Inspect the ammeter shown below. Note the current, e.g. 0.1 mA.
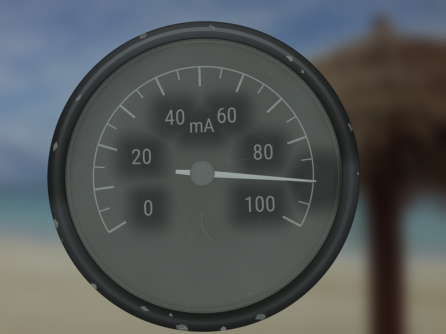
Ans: 90 mA
